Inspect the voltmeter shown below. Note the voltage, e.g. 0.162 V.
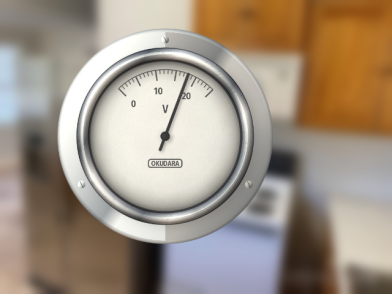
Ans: 18 V
